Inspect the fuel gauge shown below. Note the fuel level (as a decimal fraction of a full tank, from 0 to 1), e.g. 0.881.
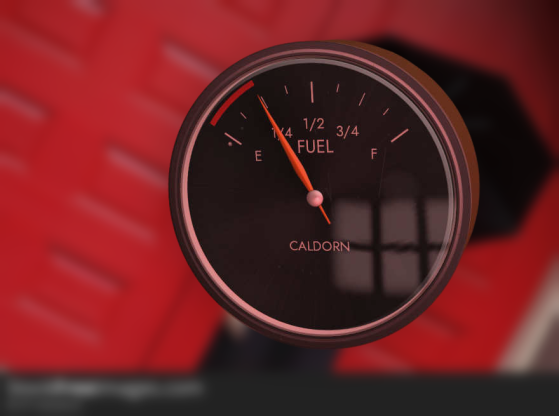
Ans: 0.25
